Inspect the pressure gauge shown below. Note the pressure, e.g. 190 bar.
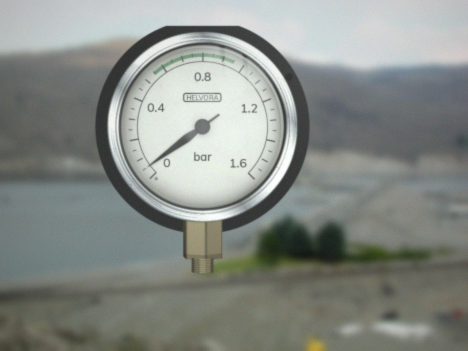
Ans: 0.05 bar
